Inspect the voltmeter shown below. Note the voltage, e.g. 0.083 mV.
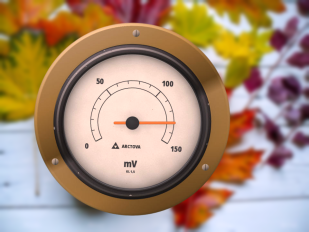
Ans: 130 mV
